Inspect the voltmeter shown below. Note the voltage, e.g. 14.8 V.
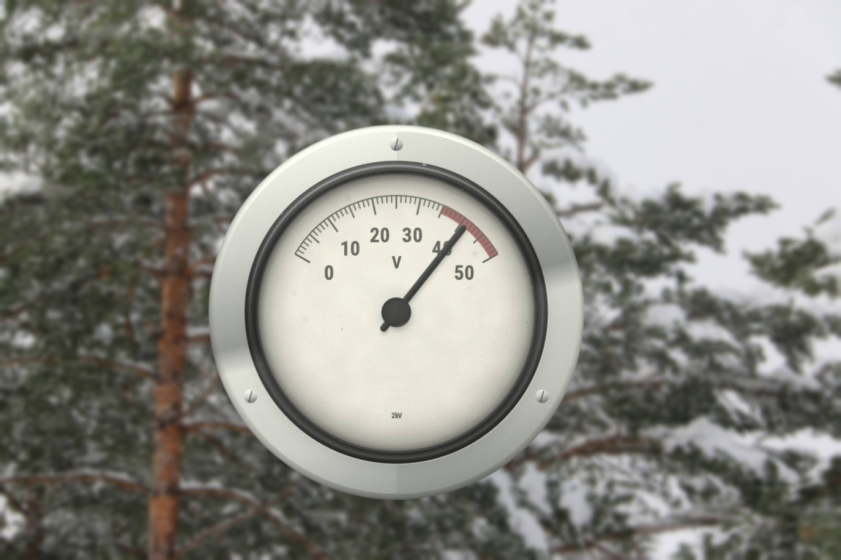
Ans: 41 V
